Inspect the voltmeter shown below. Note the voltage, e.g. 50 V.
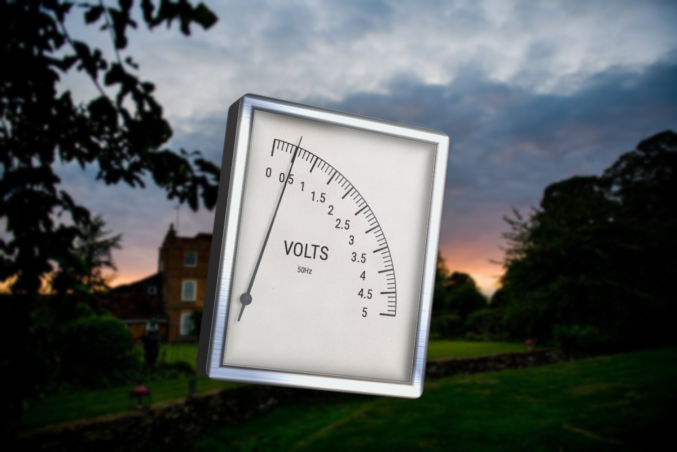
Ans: 0.5 V
